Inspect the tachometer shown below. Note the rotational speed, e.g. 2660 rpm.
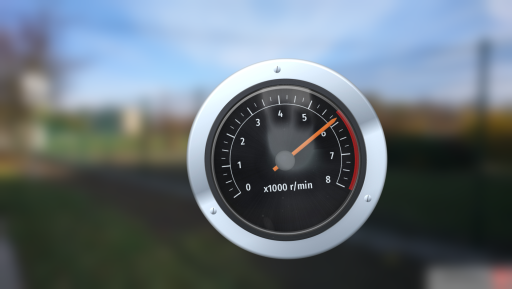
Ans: 5875 rpm
